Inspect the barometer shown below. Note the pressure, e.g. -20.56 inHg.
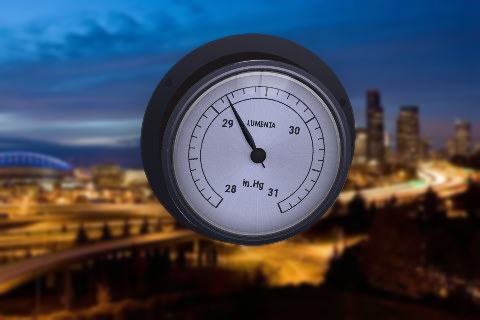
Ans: 29.15 inHg
